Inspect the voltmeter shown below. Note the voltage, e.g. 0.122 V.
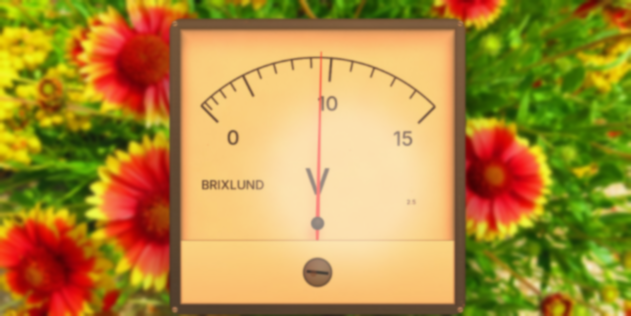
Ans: 9.5 V
